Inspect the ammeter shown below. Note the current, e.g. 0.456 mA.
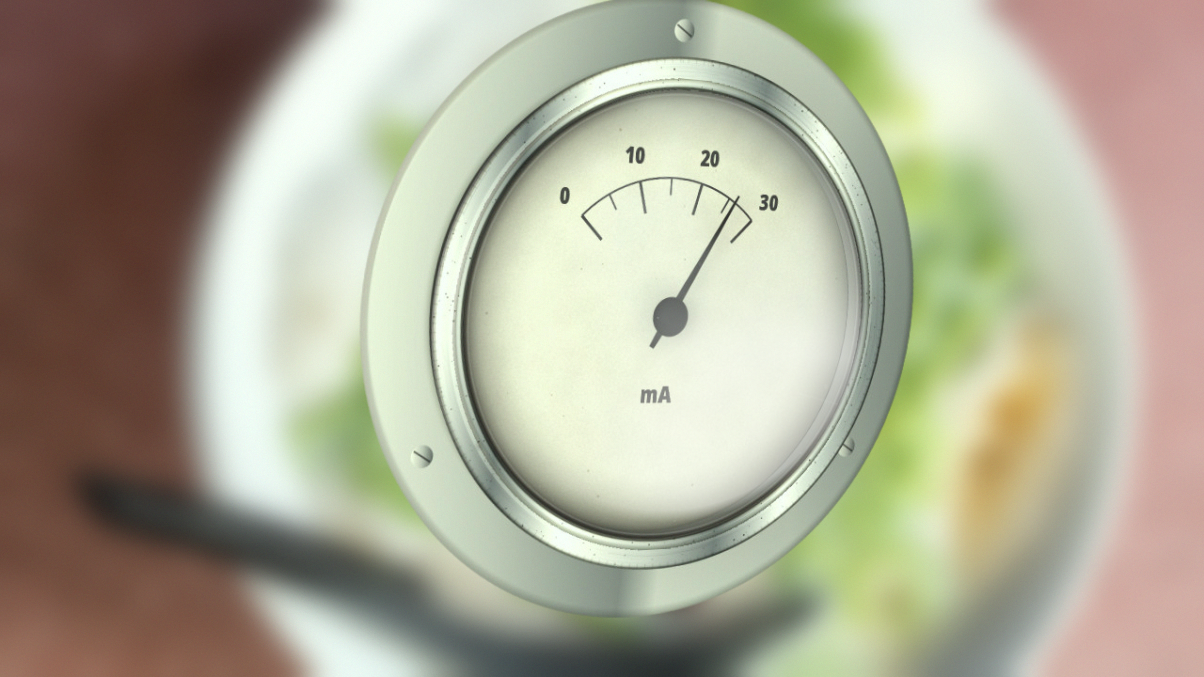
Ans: 25 mA
